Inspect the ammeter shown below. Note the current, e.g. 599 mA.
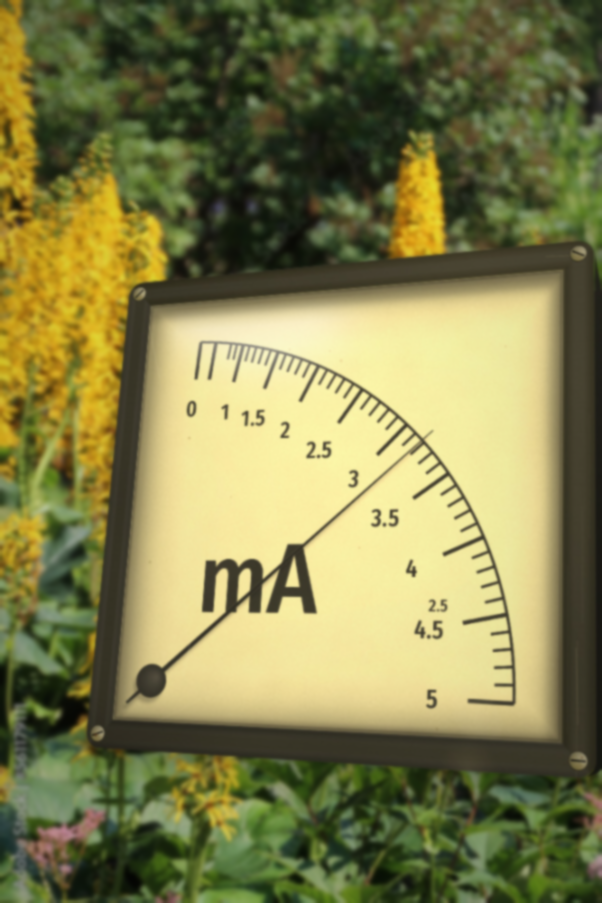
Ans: 3.2 mA
